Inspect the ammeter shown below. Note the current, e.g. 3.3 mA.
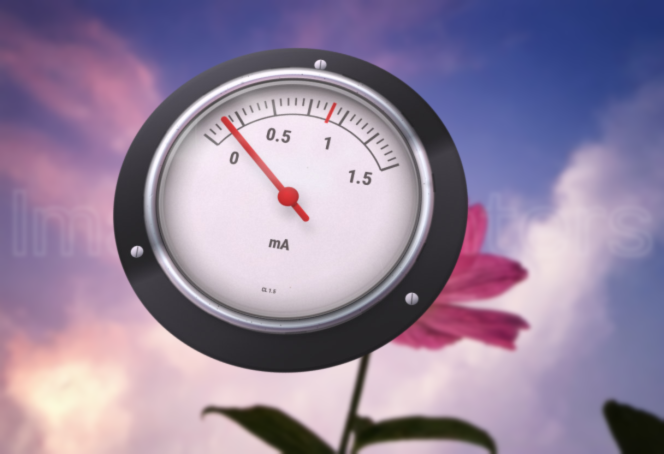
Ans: 0.15 mA
